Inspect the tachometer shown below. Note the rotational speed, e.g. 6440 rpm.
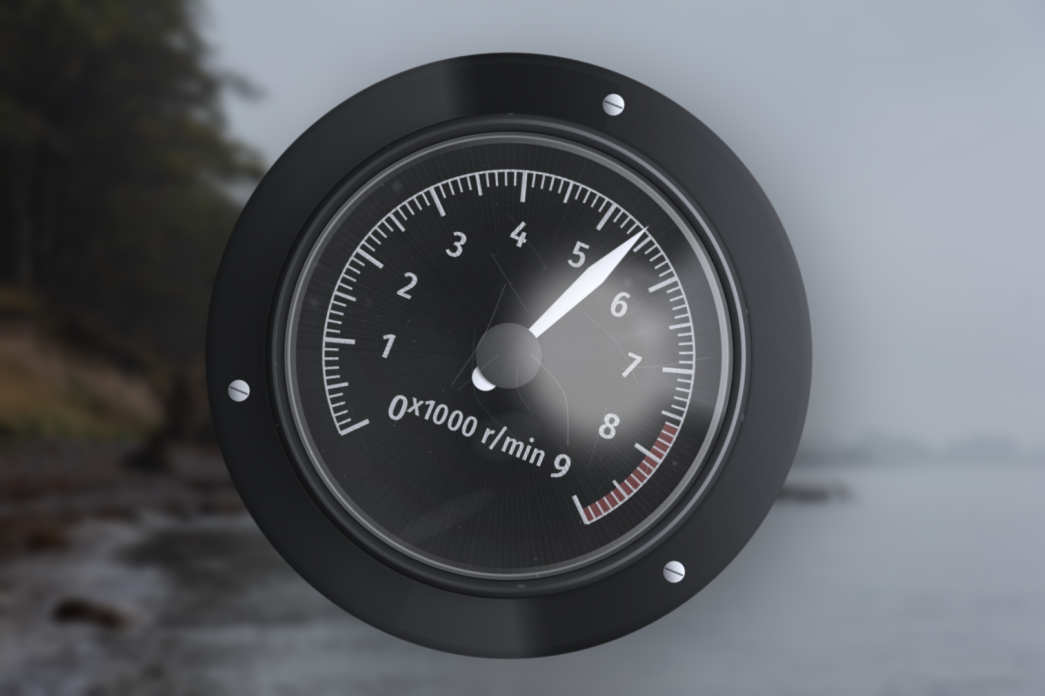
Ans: 5400 rpm
